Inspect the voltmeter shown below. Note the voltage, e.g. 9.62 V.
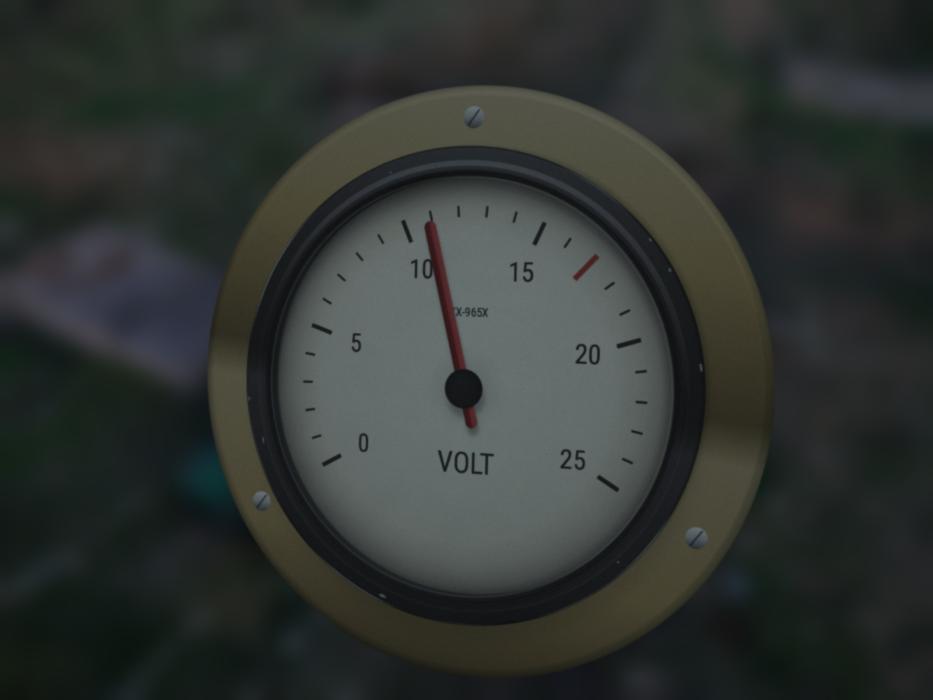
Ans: 11 V
